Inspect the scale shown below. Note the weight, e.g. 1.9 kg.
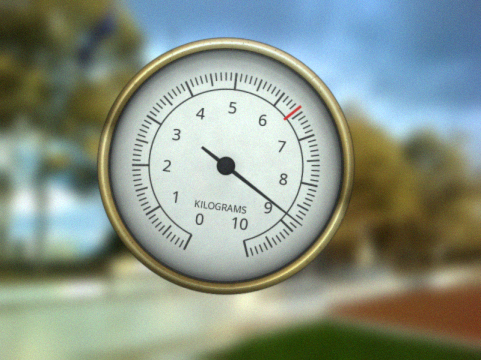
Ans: 8.8 kg
